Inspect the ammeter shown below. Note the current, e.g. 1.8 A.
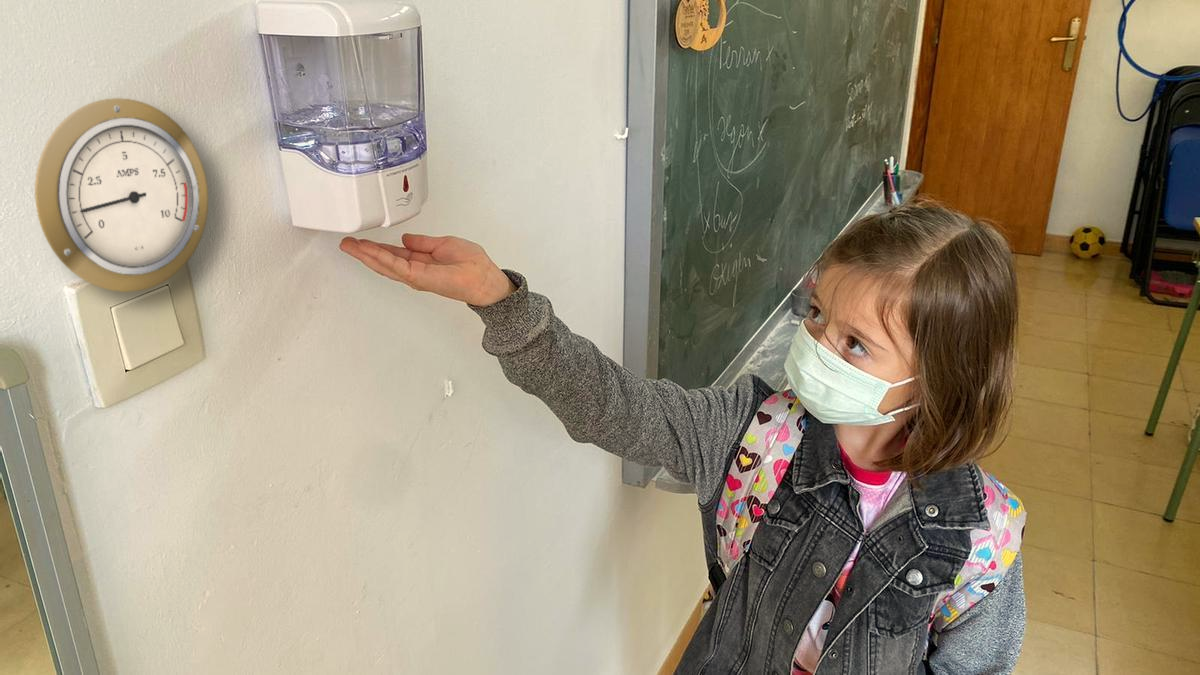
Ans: 1 A
